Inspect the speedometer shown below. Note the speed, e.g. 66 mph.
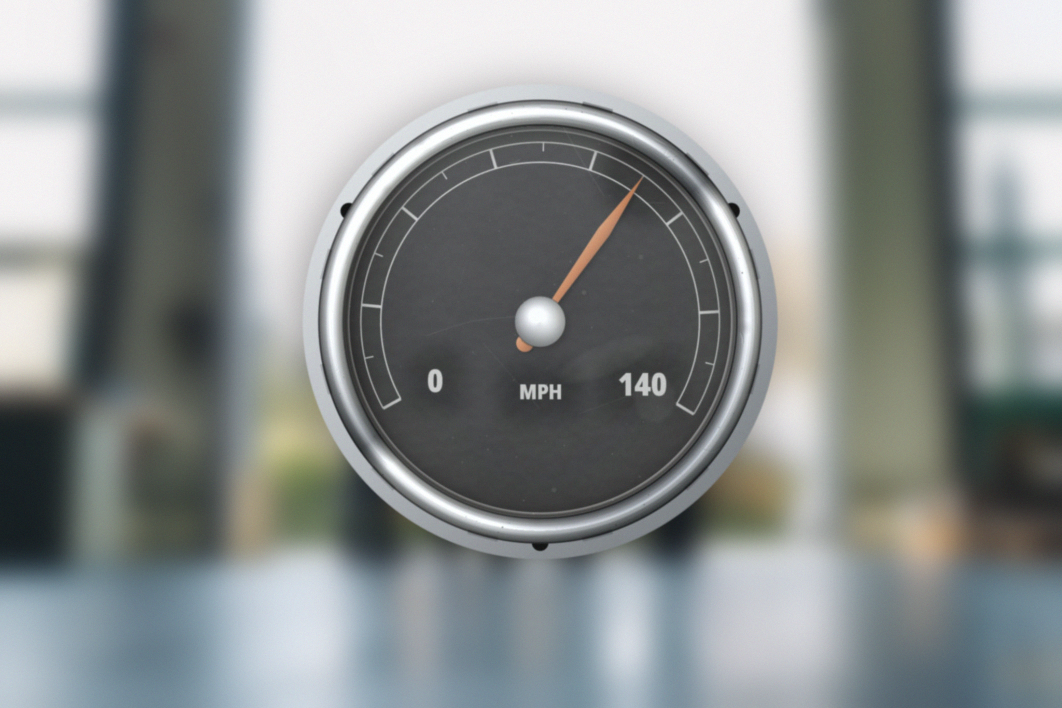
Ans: 90 mph
